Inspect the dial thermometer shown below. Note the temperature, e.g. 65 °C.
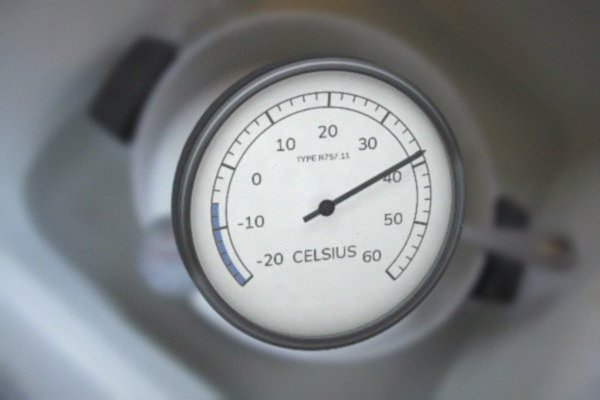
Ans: 38 °C
